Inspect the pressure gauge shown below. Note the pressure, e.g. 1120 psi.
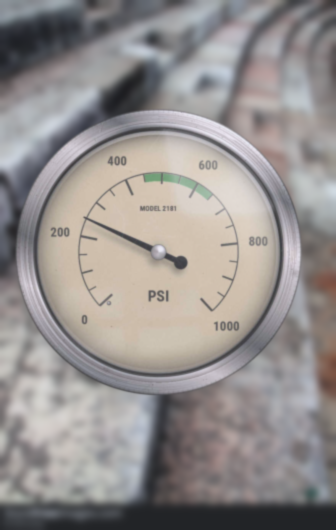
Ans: 250 psi
